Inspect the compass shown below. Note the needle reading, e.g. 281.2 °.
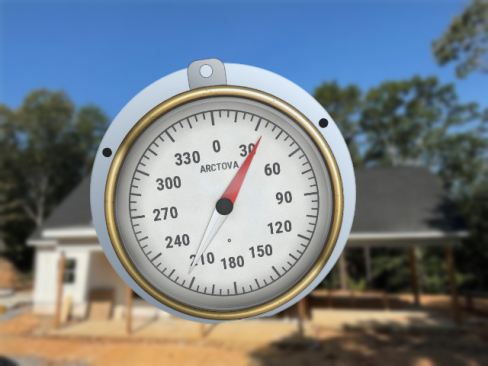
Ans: 35 °
